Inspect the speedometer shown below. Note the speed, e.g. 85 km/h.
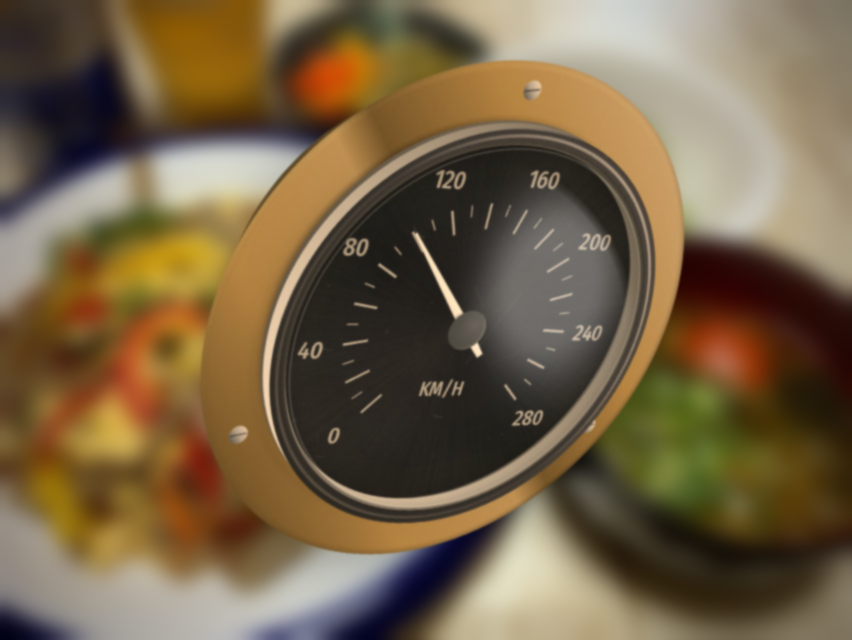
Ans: 100 km/h
